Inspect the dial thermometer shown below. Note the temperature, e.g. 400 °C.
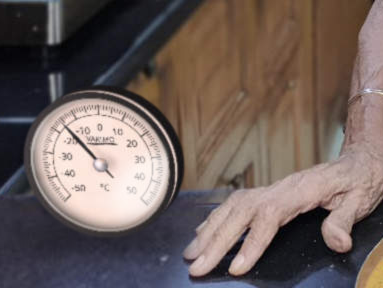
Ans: -15 °C
